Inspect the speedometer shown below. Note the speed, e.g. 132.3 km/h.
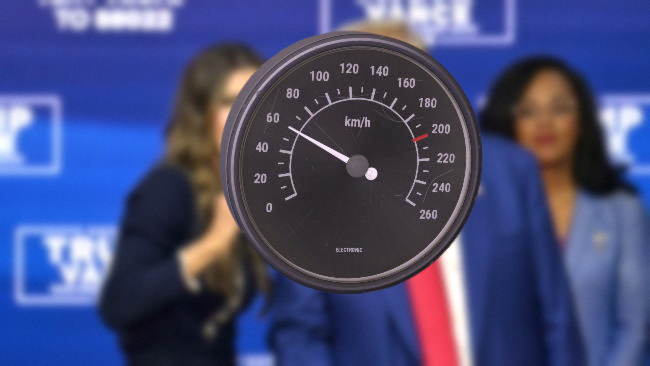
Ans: 60 km/h
